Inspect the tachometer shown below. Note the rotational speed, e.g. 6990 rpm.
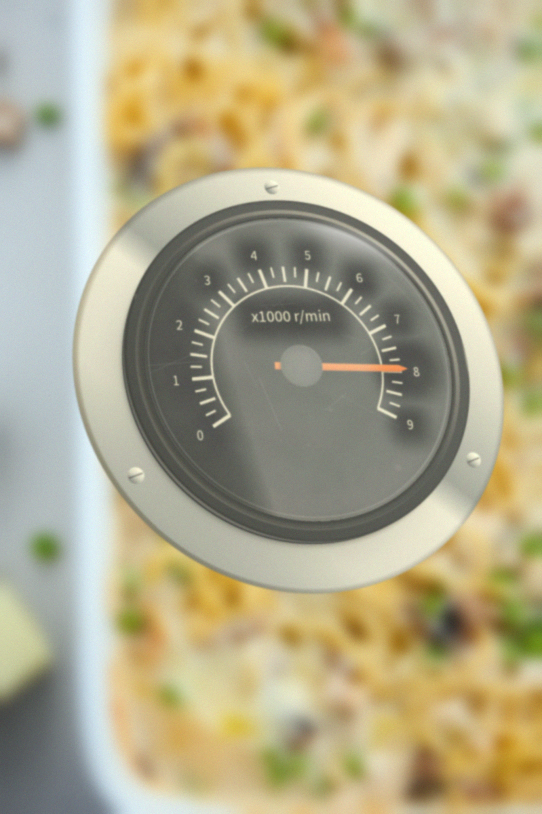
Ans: 8000 rpm
